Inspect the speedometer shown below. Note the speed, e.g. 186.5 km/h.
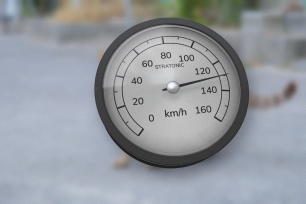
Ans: 130 km/h
